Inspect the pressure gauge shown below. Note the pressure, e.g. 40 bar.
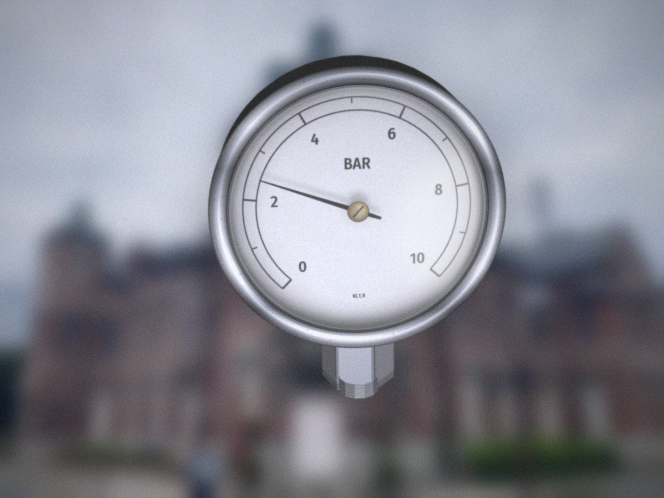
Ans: 2.5 bar
